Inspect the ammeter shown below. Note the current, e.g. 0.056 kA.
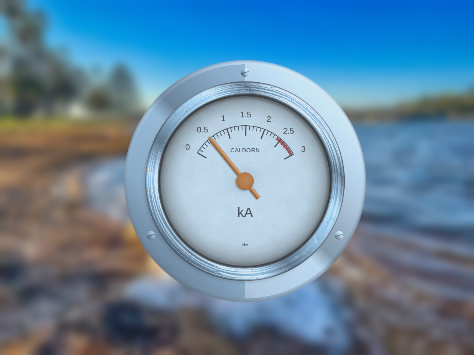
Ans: 0.5 kA
